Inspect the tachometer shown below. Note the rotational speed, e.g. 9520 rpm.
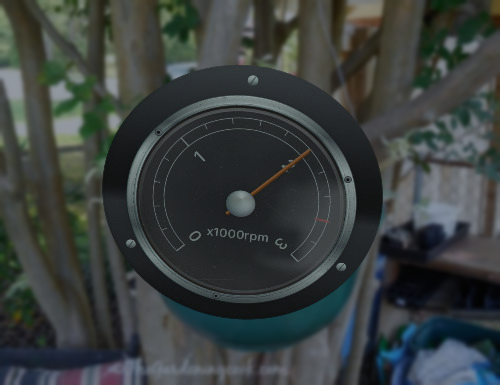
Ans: 2000 rpm
